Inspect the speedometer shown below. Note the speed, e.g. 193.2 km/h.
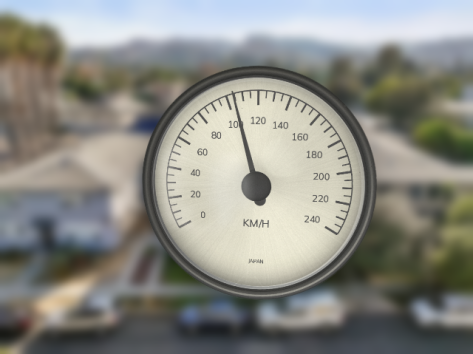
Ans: 105 km/h
